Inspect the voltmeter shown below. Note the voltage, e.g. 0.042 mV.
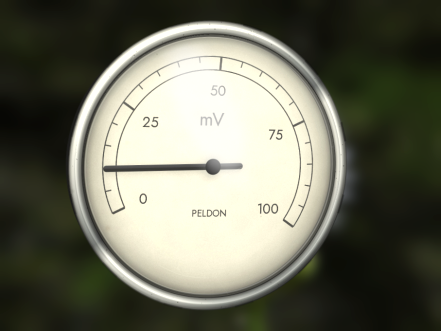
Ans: 10 mV
